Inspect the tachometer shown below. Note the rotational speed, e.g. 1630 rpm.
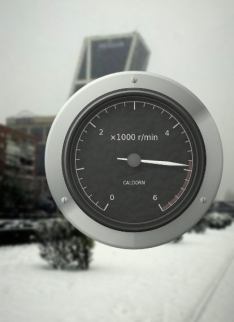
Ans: 4900 rpm
